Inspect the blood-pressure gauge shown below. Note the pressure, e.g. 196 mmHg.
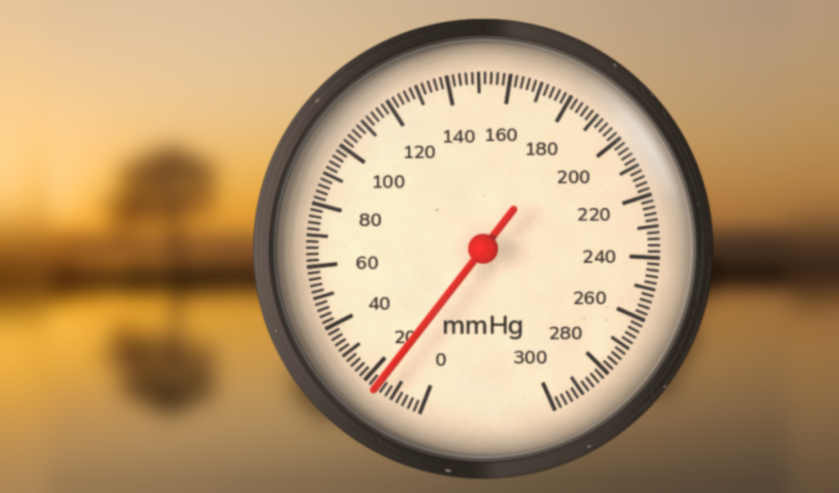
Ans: 16 mmHg
